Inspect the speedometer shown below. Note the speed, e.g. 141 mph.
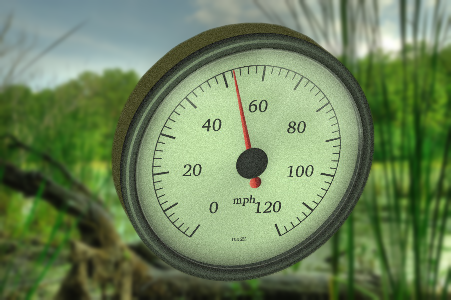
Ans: 52 mph
